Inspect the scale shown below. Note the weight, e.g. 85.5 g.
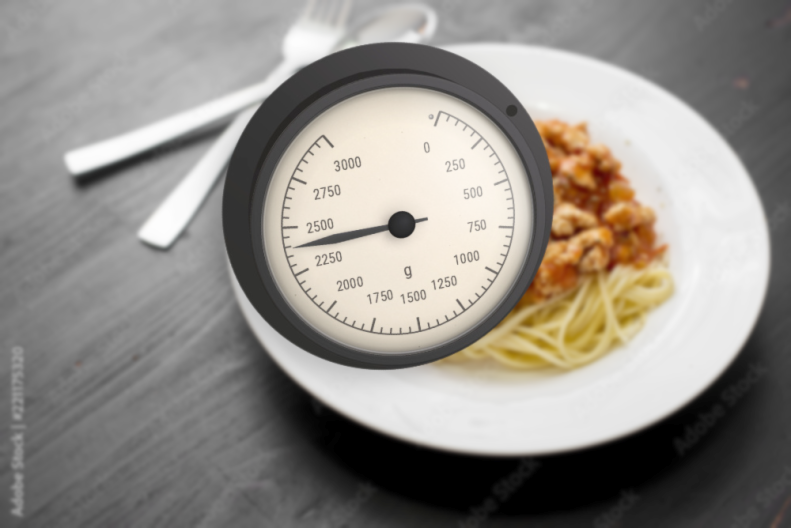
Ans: 2400 g
